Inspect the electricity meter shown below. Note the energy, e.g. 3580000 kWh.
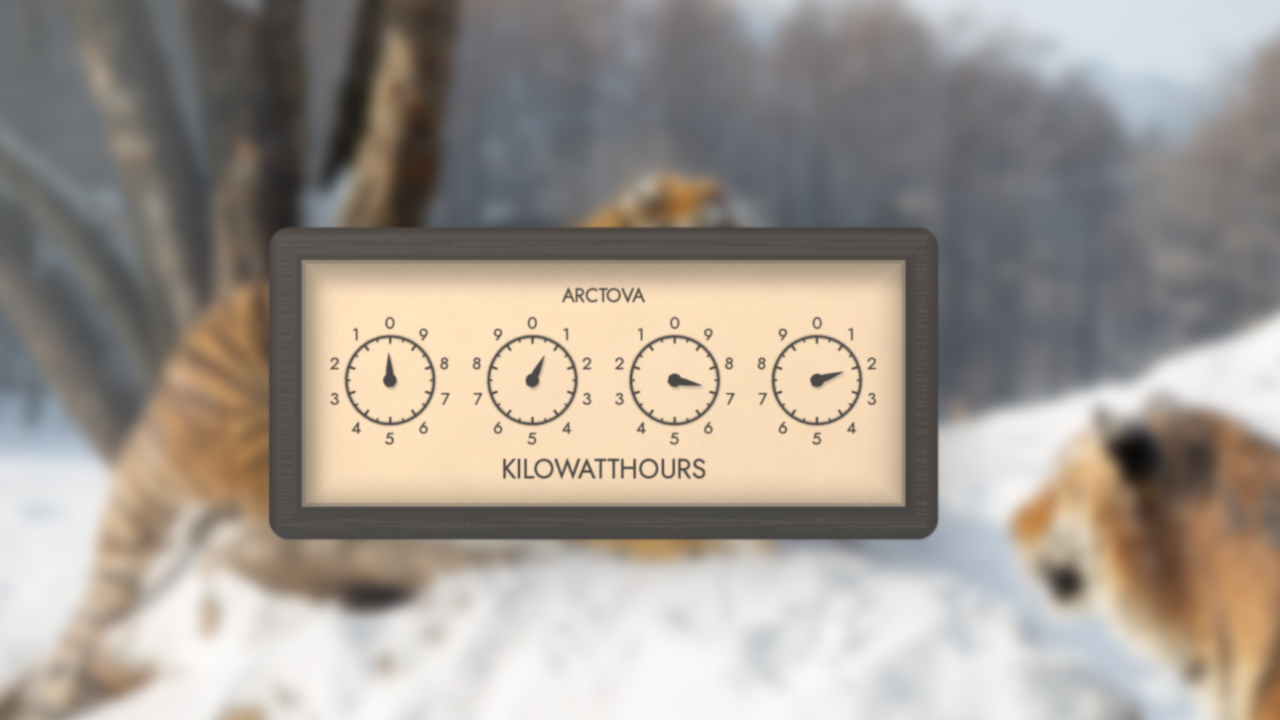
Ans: 72 kWh
